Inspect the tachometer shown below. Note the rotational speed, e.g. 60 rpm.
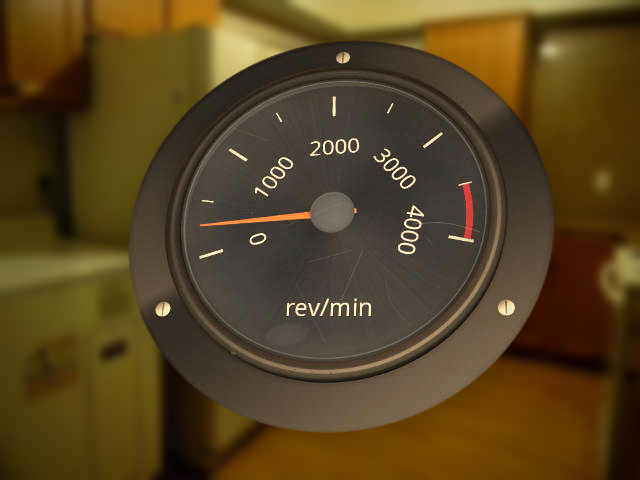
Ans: 250 rpm
